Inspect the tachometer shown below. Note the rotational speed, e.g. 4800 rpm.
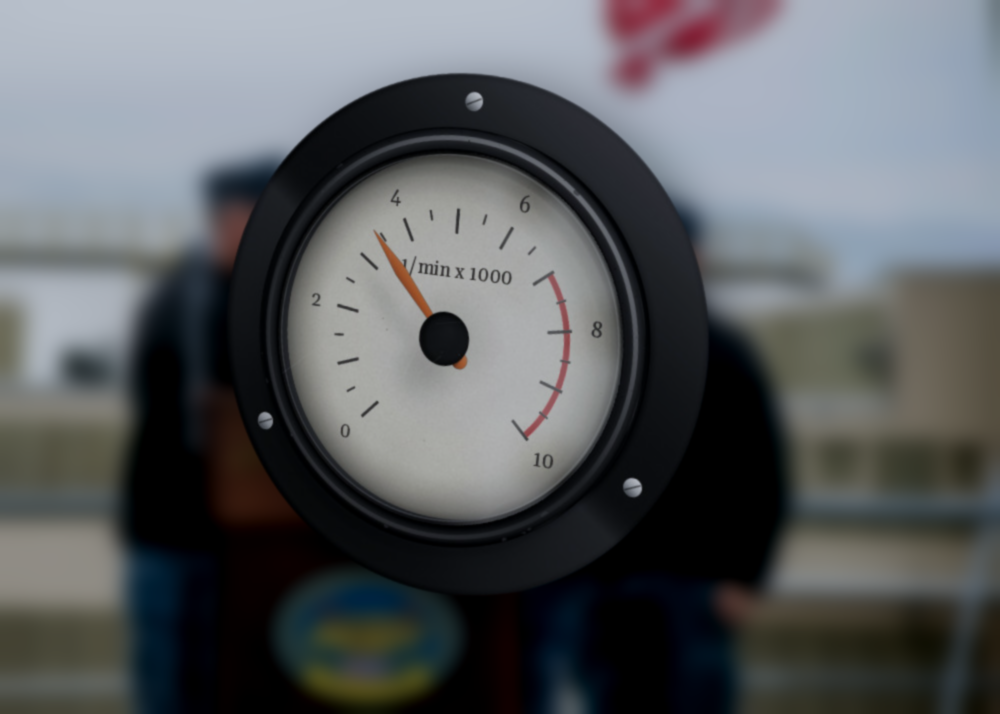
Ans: 3500 rpm
